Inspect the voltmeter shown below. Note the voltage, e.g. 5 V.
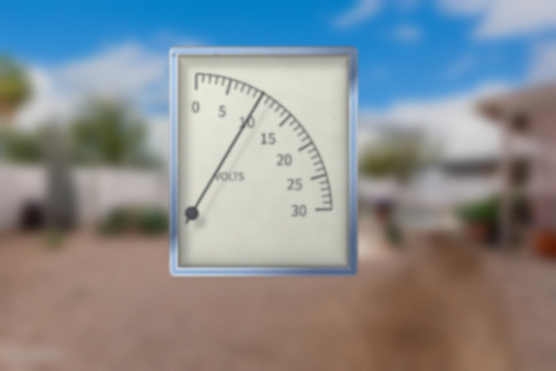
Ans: 10 V
